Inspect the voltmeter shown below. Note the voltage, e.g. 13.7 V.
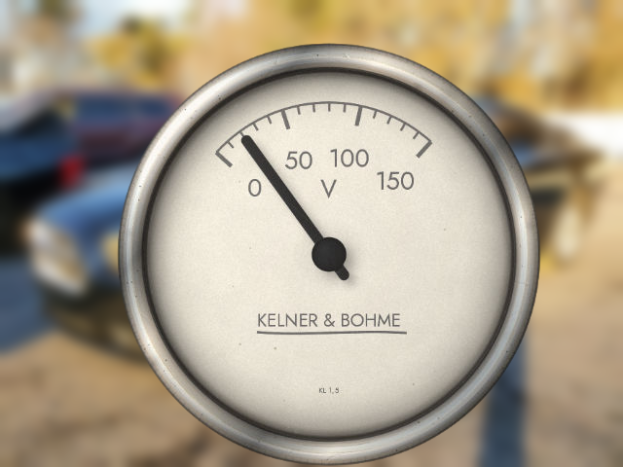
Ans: 20 V
